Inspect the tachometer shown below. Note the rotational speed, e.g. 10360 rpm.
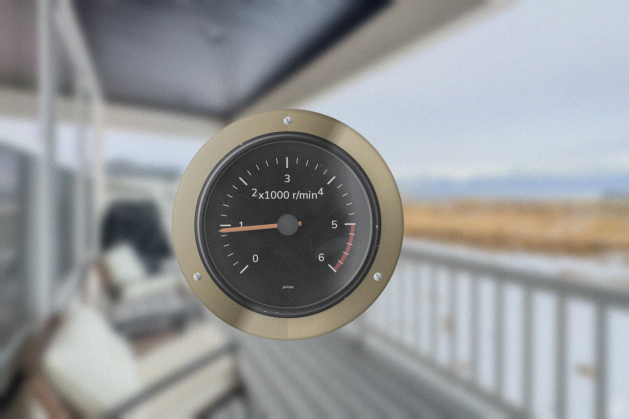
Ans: 900 rpm
